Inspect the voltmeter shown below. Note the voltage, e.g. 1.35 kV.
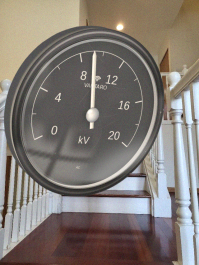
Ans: 9 kV
